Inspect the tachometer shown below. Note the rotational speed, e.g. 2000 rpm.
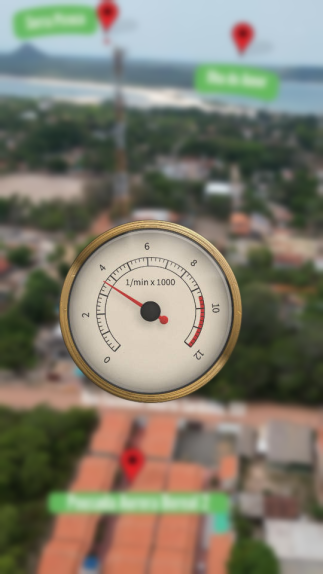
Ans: 3600 rpm
